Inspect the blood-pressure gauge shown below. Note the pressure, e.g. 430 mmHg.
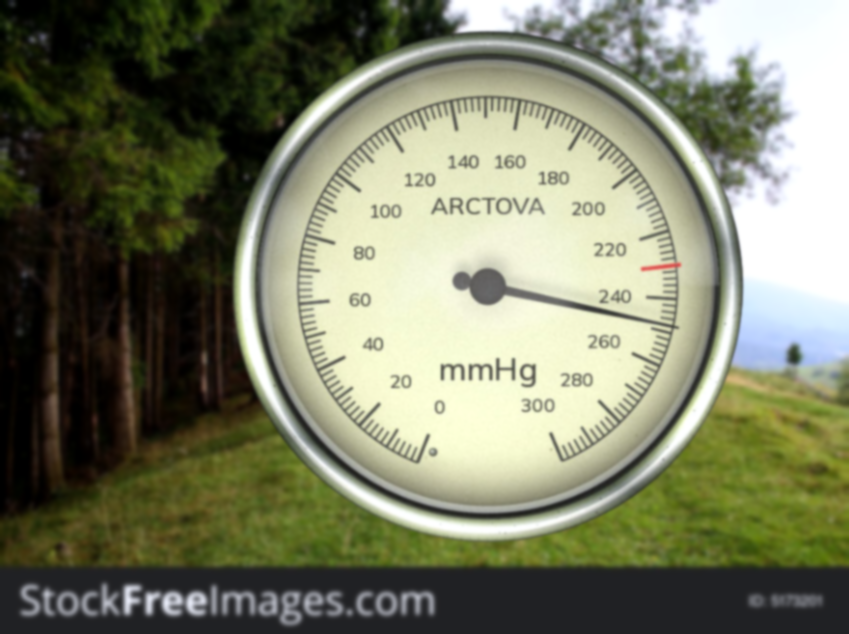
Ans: 248 mmHg
